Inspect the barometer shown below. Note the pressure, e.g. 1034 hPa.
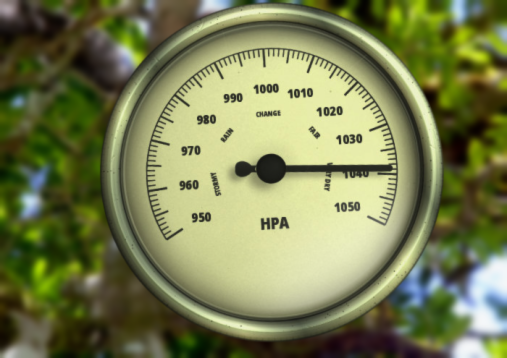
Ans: 1039 hPa
